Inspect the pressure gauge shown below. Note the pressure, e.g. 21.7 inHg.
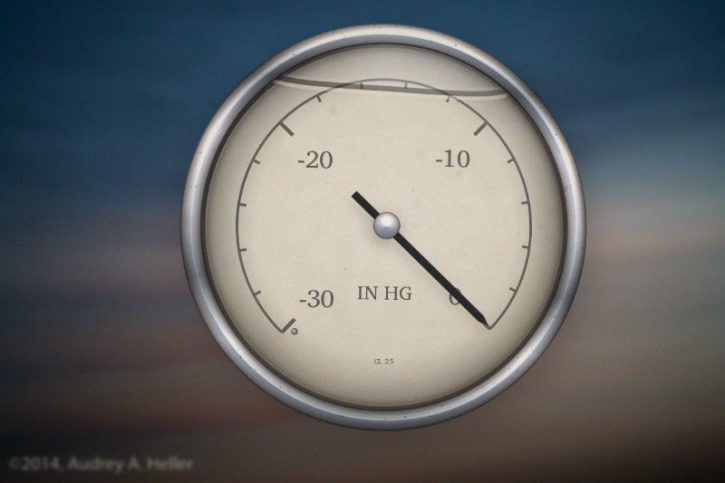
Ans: 0 inHg
